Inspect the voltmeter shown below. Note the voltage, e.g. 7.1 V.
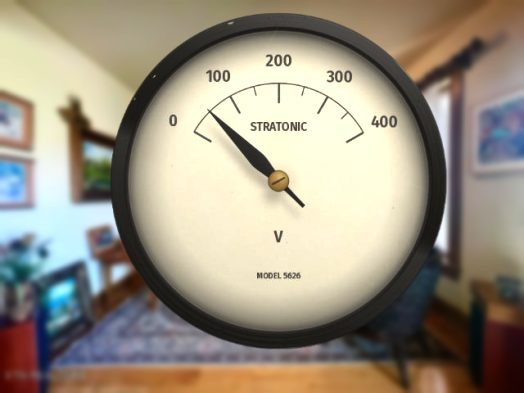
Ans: 50 V
